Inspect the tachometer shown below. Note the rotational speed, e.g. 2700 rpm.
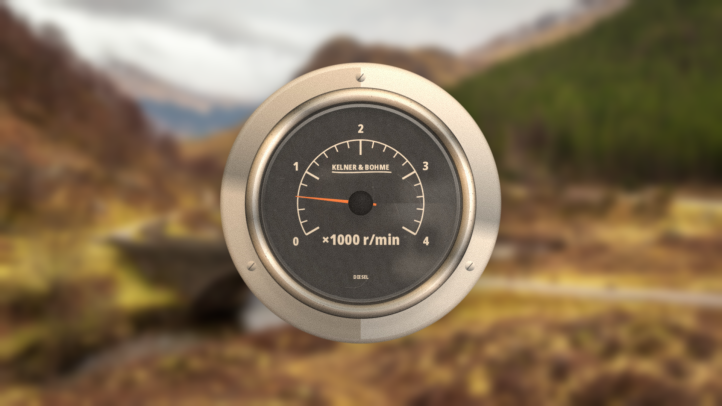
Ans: 600 rpm
